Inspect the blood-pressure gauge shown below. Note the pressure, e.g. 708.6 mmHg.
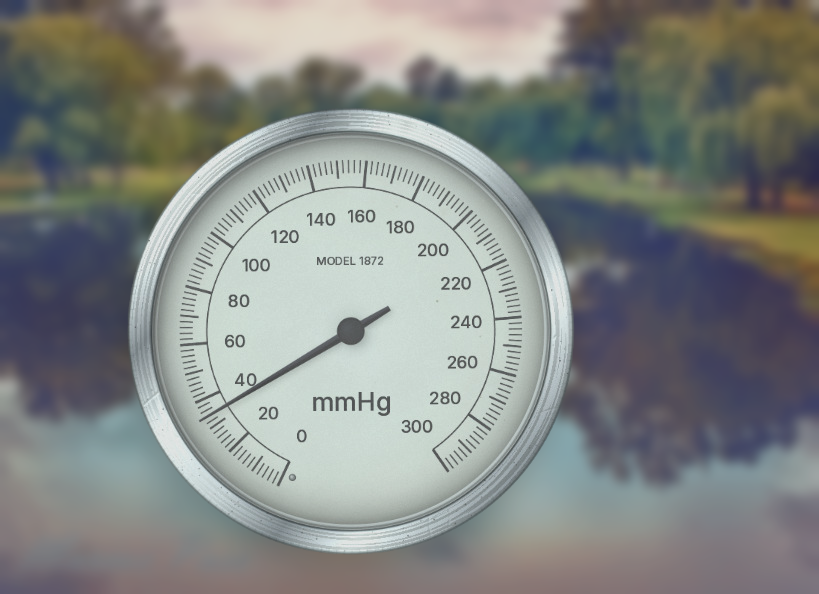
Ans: 34 mmHg
